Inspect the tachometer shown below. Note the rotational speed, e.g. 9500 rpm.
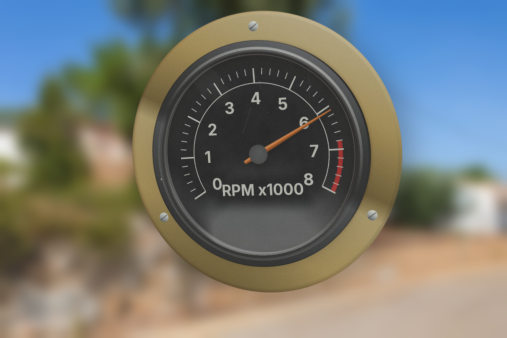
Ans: 6100 rpm
